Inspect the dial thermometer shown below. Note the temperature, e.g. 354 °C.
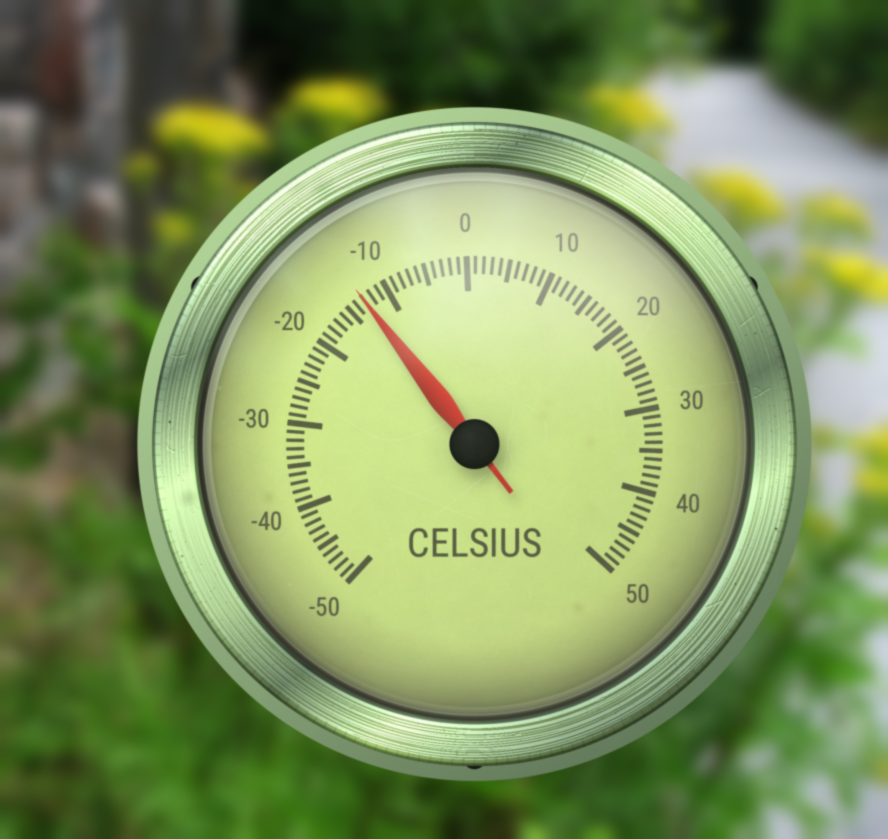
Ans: -13 °C
